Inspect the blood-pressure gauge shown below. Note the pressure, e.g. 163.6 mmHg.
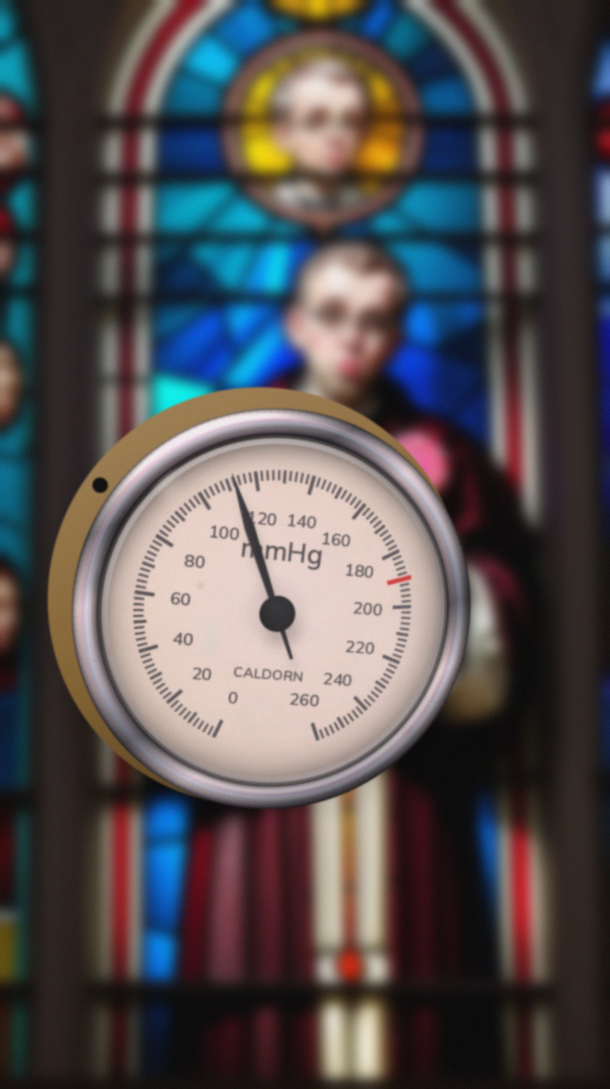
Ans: 112 mmHg
